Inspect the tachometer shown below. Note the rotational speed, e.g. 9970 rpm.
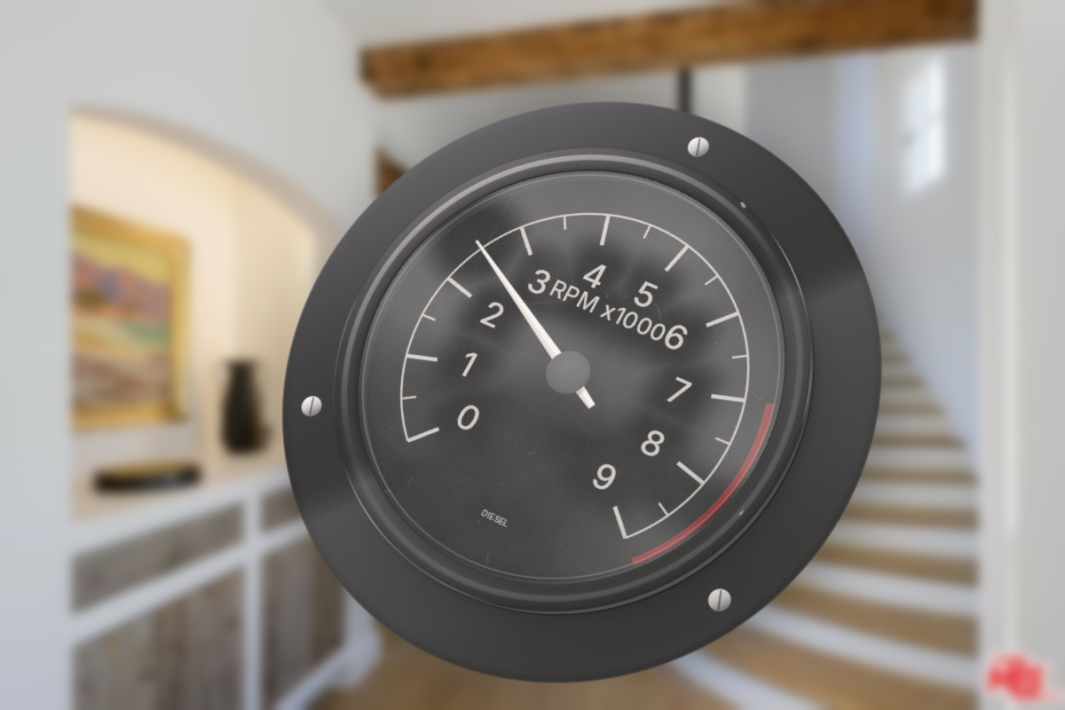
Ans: 2500 rpm
